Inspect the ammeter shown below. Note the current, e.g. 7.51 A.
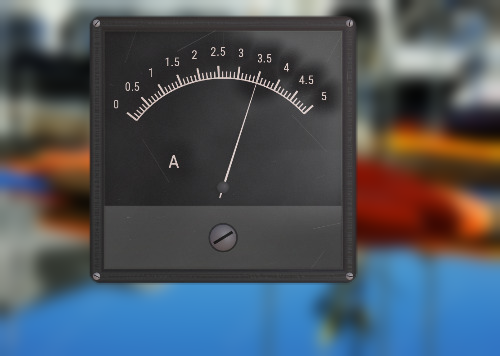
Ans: 3.5 A
